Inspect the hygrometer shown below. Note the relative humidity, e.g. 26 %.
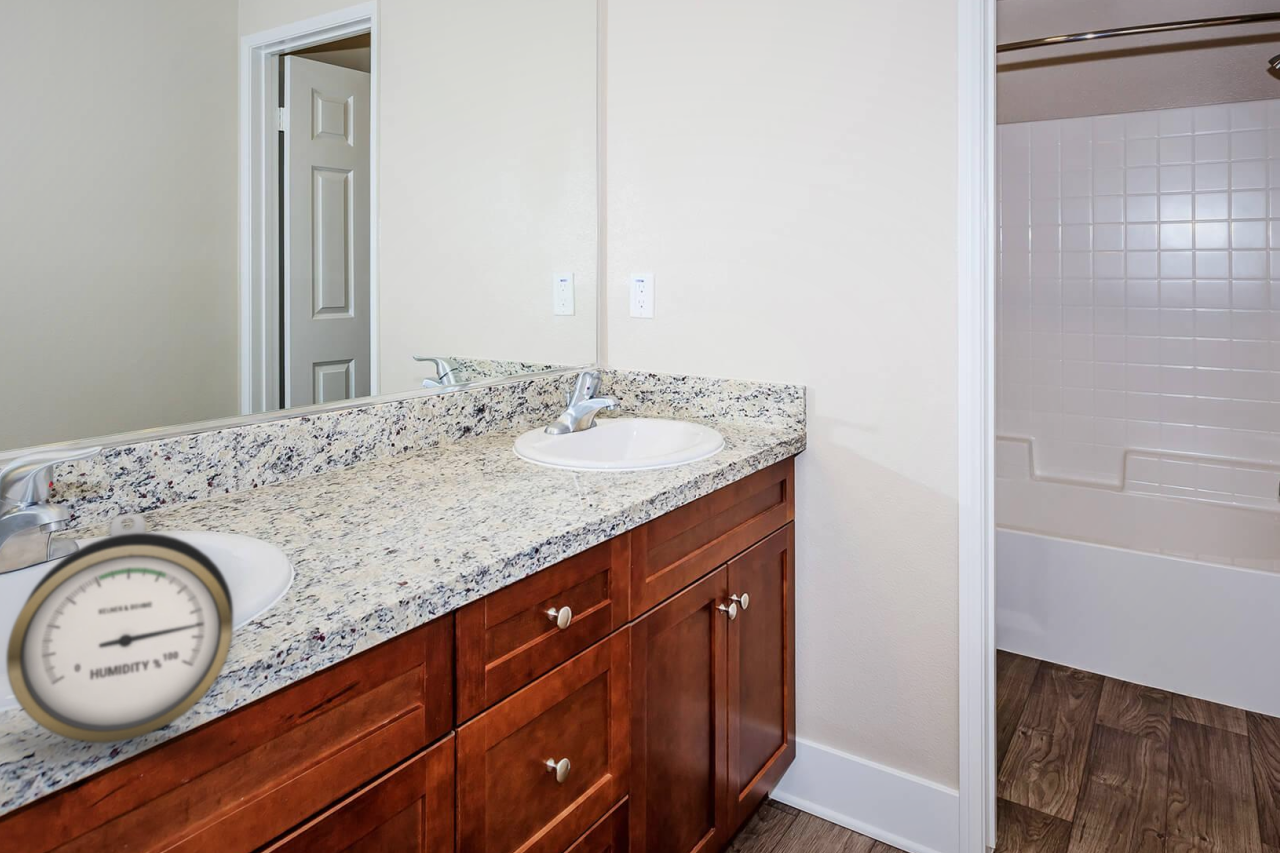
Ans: 85 %
